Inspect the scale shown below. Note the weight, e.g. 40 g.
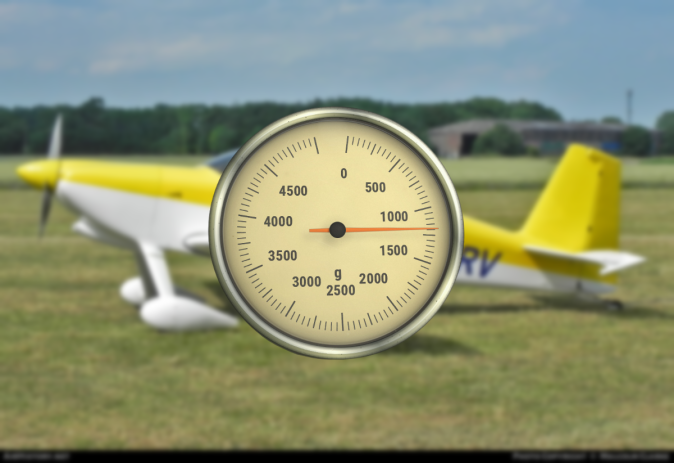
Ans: 1200 g
